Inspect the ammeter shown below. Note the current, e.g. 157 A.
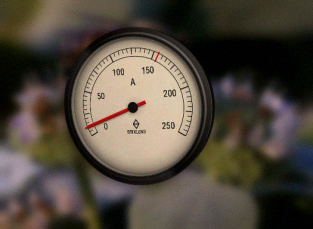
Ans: 10 A
